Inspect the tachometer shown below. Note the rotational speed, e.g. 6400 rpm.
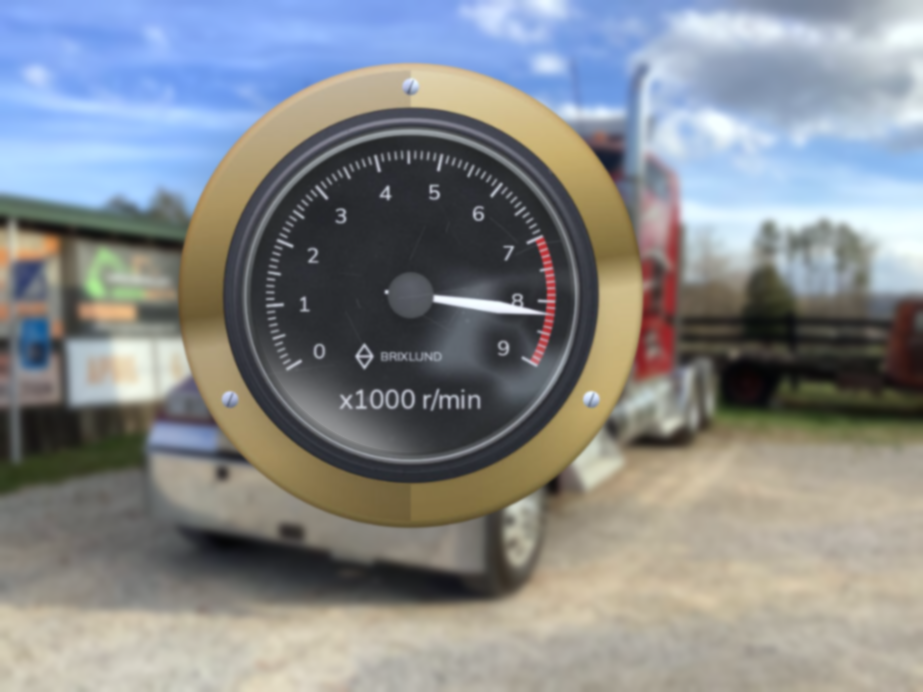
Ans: 8200 rpm
